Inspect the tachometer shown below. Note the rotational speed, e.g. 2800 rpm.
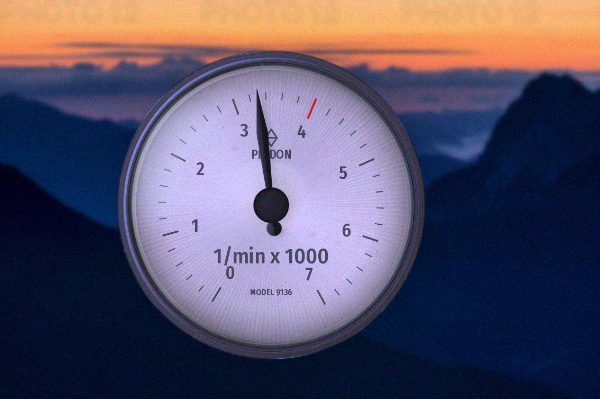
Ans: 3300 rpm
